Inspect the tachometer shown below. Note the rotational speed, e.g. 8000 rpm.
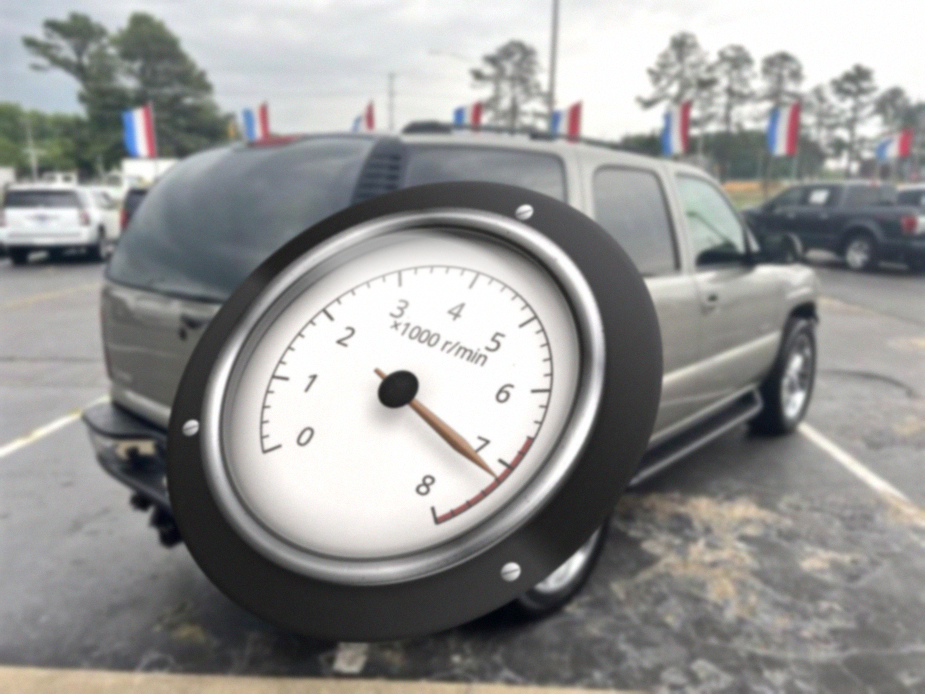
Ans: 7200 rpm
